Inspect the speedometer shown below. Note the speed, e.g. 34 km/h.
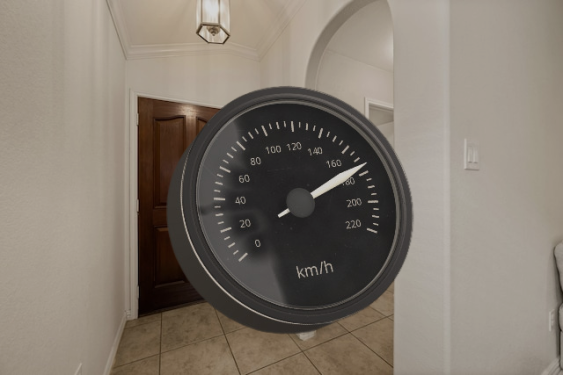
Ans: 175 km/h
